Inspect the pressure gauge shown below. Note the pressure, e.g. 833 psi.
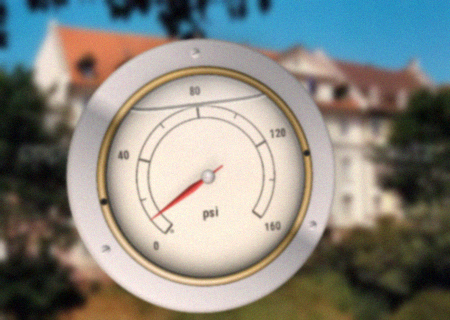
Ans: 10 psi
